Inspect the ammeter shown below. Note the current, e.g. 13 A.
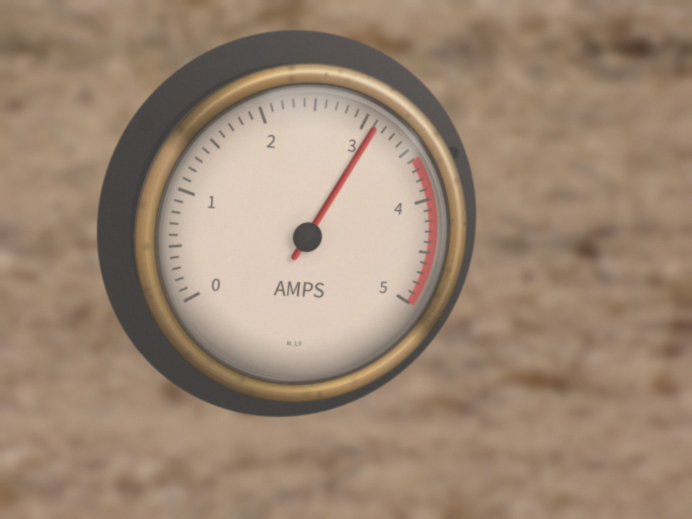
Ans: 3.1 A
